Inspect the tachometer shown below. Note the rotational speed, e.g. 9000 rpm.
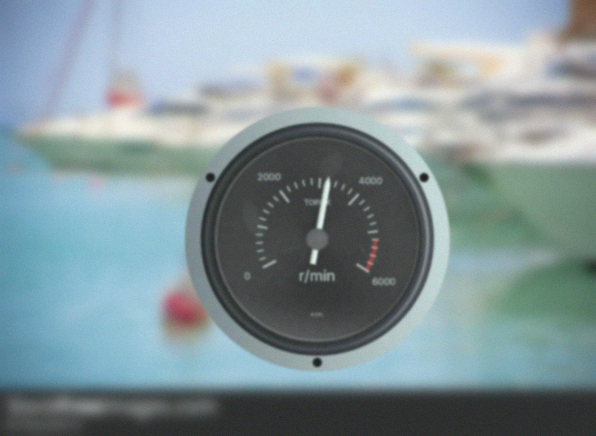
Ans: 3200 rpm
